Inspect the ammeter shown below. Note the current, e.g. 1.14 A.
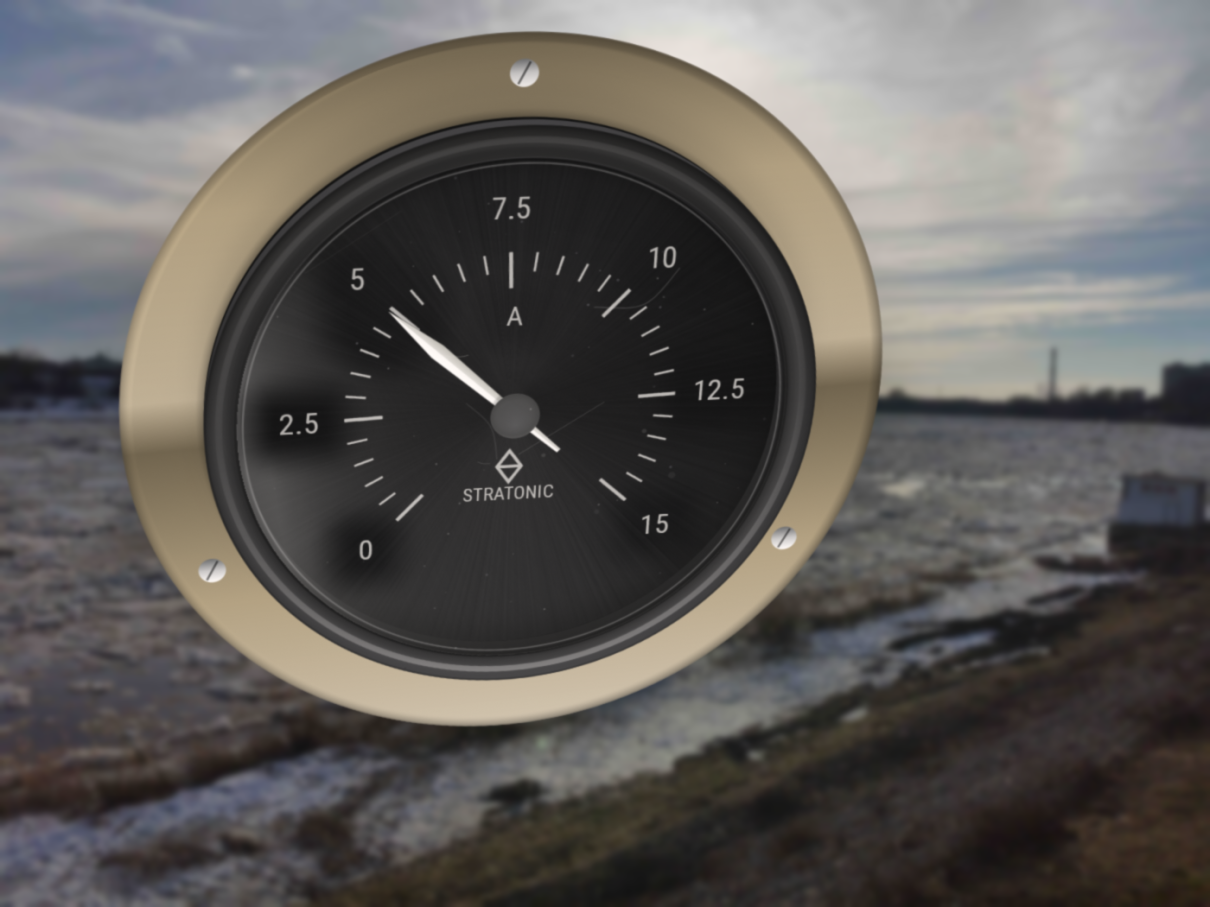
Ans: 5 A
